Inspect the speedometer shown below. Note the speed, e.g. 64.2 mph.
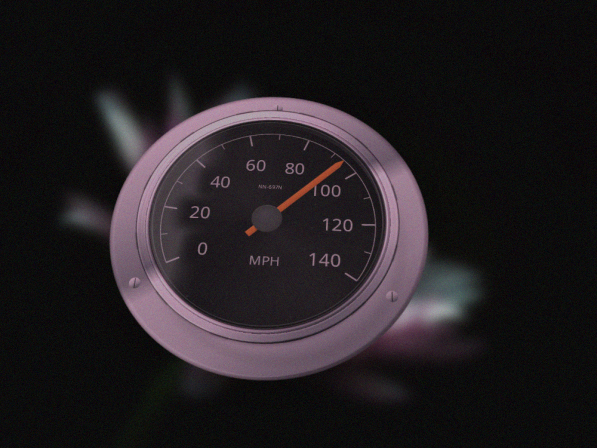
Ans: 95 mph
